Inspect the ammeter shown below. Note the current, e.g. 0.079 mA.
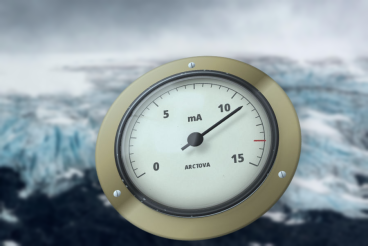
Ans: 11 mA
